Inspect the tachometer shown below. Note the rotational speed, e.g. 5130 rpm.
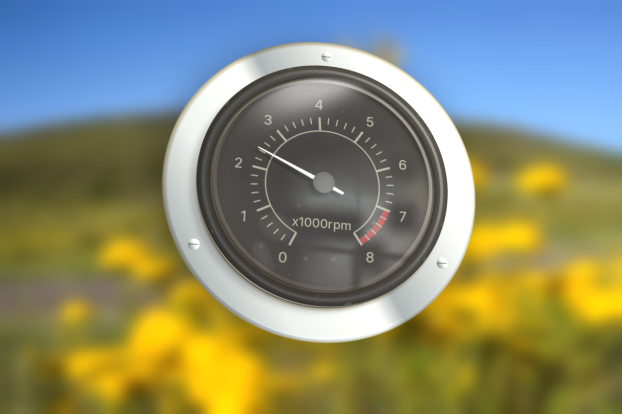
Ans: 2400 rpm
